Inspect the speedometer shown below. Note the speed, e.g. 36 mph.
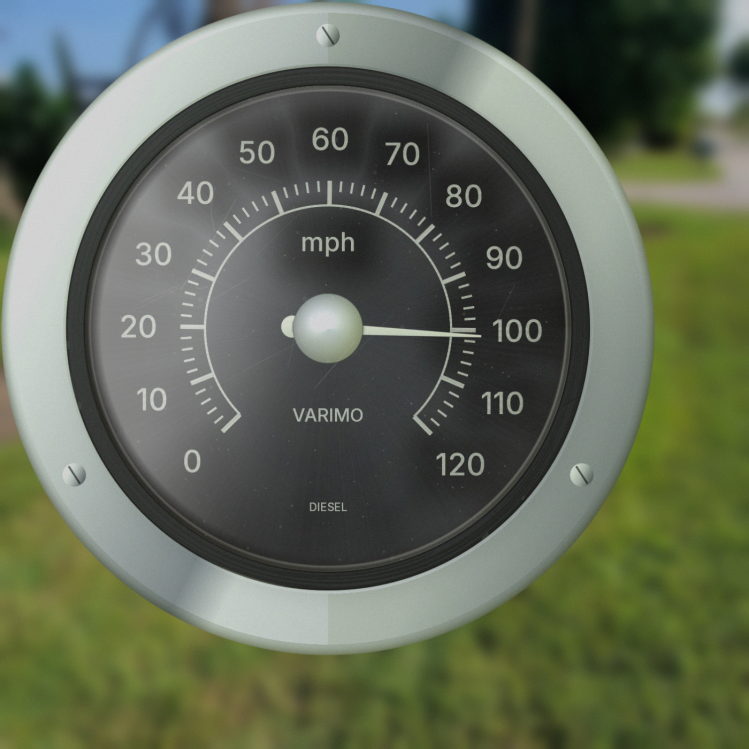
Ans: 101 mph
